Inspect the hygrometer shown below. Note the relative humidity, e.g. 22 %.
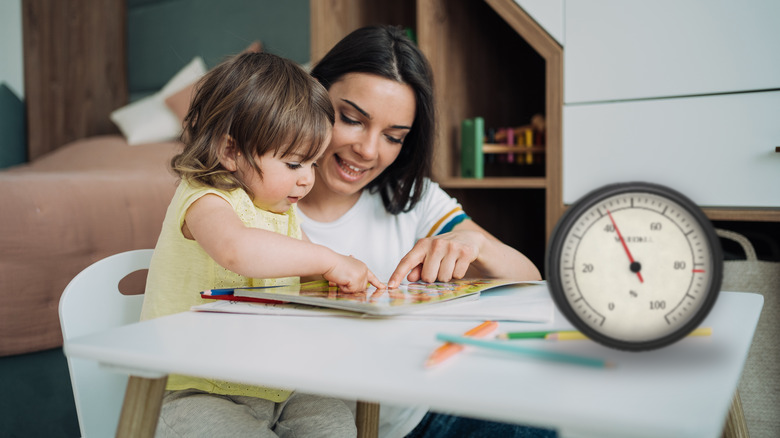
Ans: 42 %
